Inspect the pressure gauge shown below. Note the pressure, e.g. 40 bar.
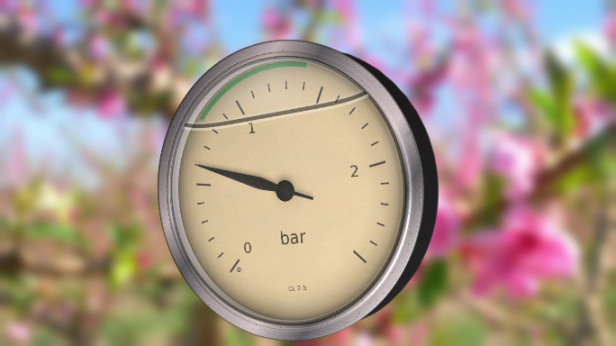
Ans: 0.6 bar
